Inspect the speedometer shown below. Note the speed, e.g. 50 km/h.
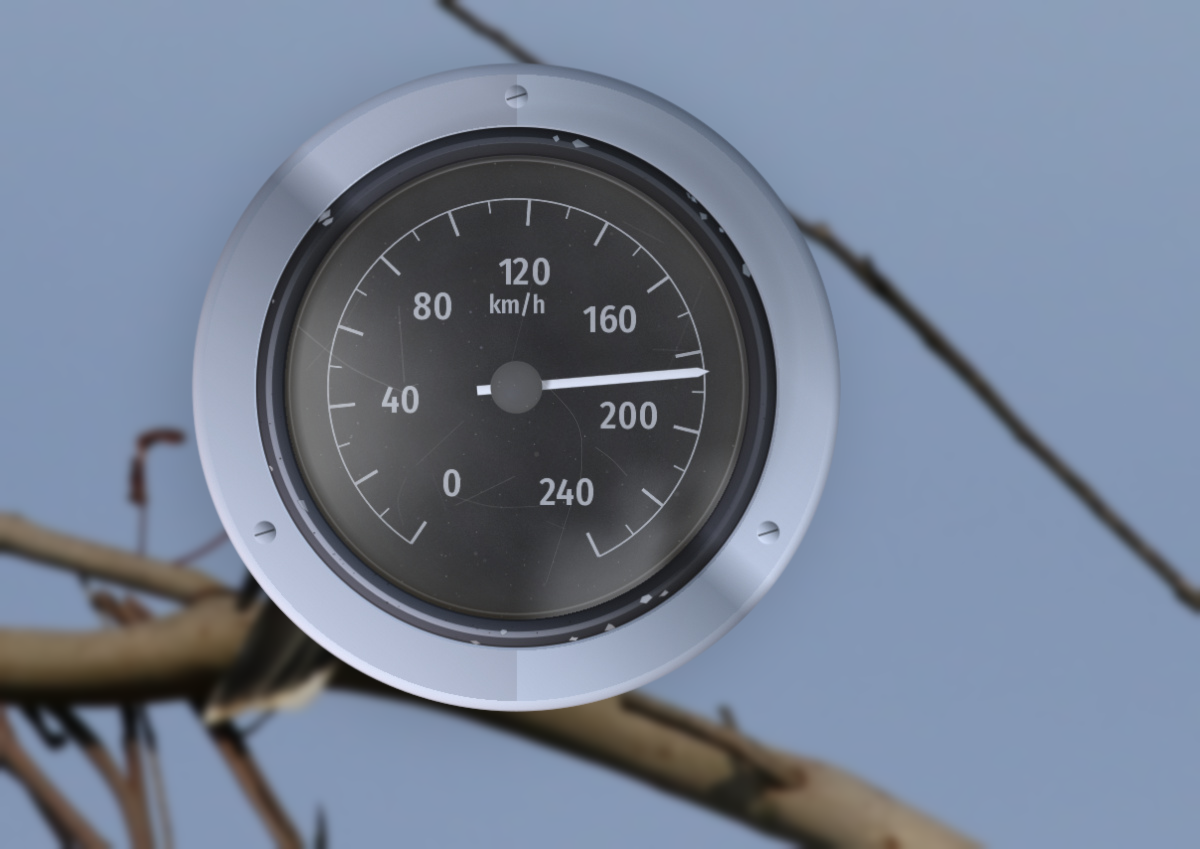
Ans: 185 km/h
